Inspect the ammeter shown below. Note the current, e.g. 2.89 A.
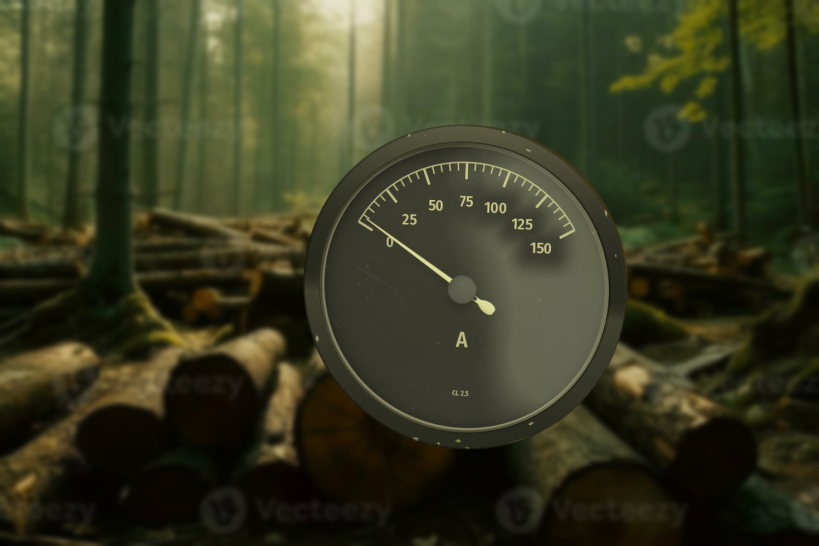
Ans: 5 A
